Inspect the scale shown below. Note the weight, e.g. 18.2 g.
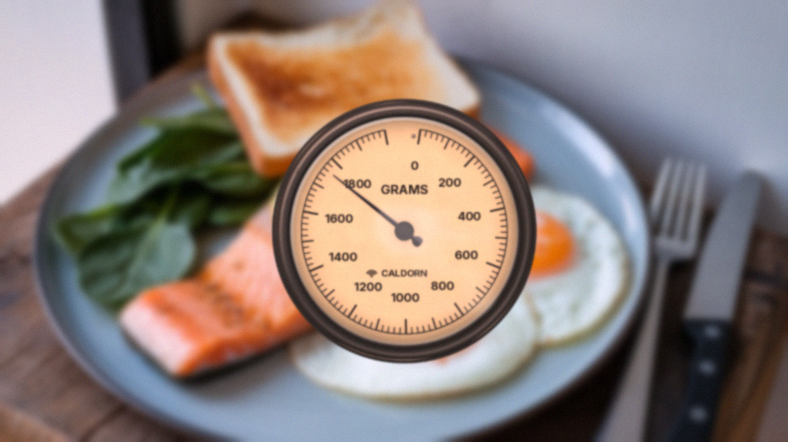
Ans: 1760 g
